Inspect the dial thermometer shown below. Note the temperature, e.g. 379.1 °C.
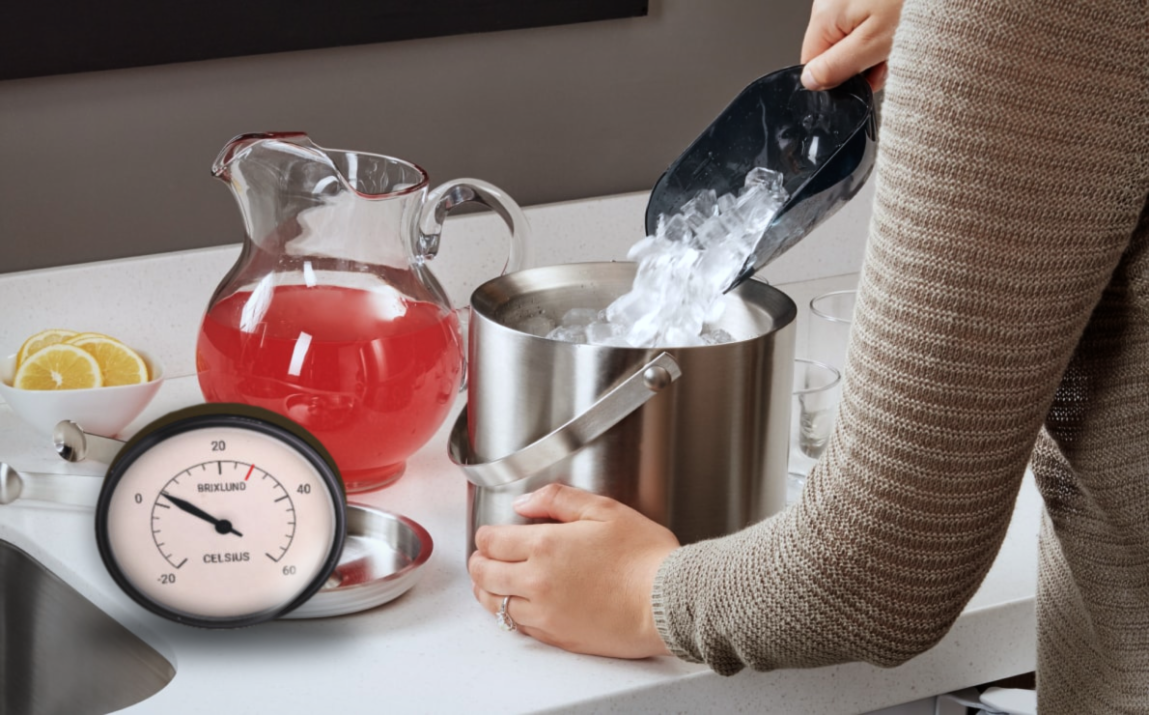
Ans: 4 °C
